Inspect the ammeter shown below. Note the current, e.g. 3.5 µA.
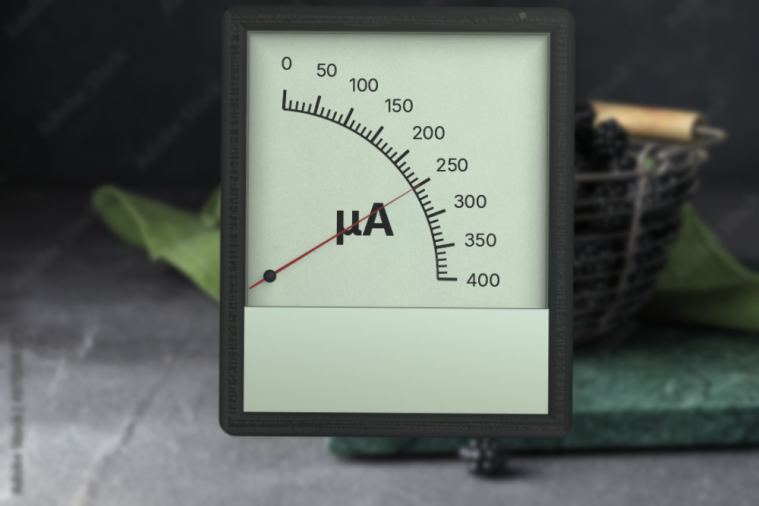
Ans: 250 µA
